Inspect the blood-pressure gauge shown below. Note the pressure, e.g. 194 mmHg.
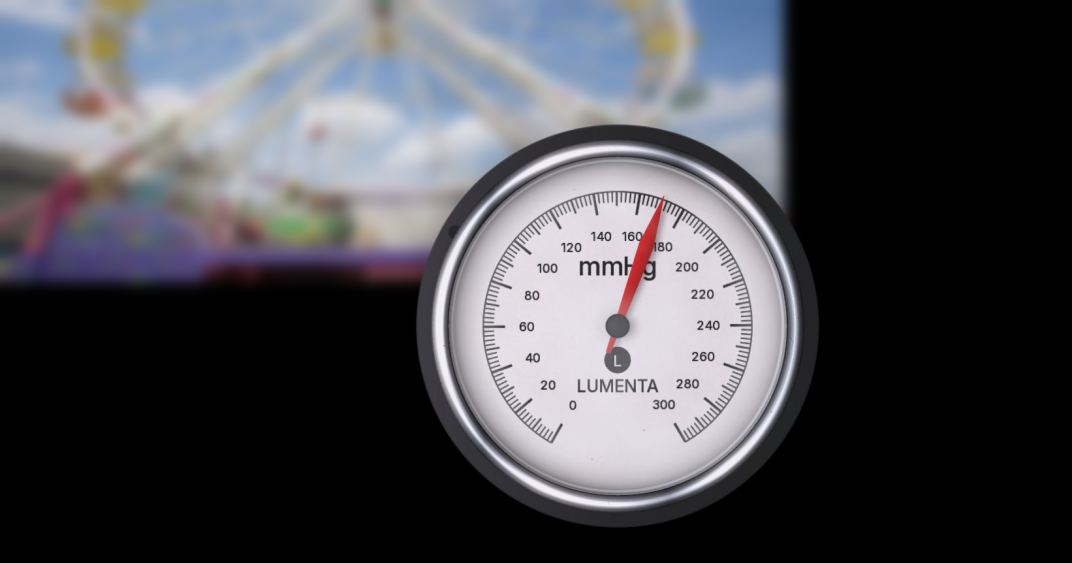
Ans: 170 mmHg
